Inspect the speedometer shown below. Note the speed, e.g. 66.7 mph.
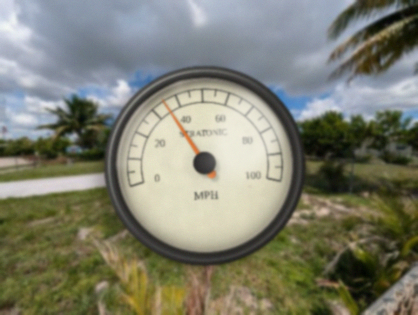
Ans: 35 mph
